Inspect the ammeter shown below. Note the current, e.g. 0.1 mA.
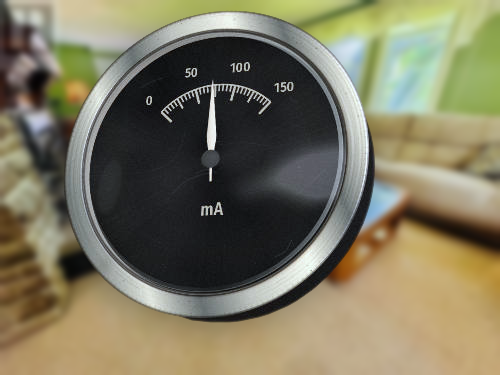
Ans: 75 mA
